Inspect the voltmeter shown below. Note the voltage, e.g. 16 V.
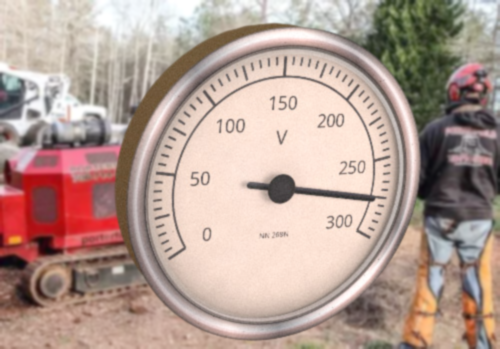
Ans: 275 V
